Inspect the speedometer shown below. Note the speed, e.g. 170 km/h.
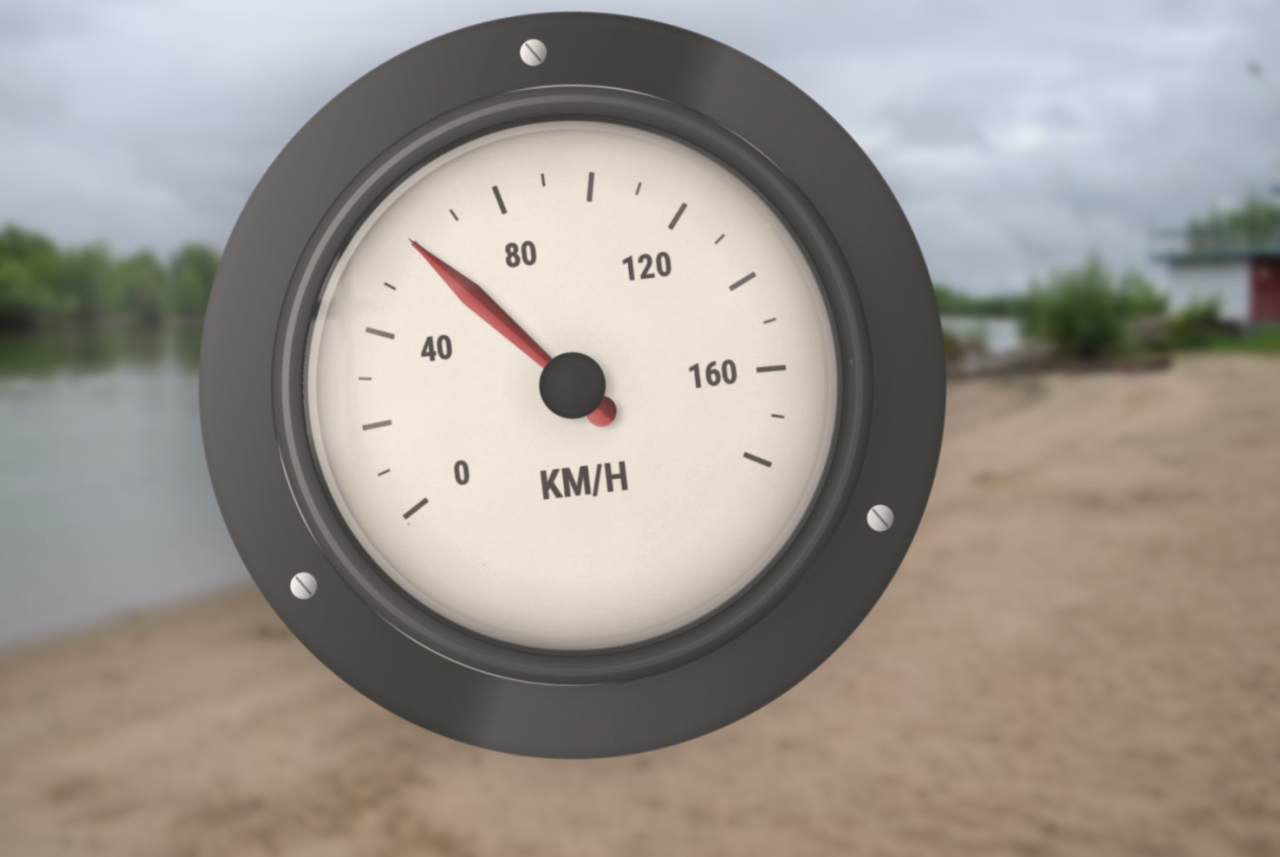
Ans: 60 km/h
